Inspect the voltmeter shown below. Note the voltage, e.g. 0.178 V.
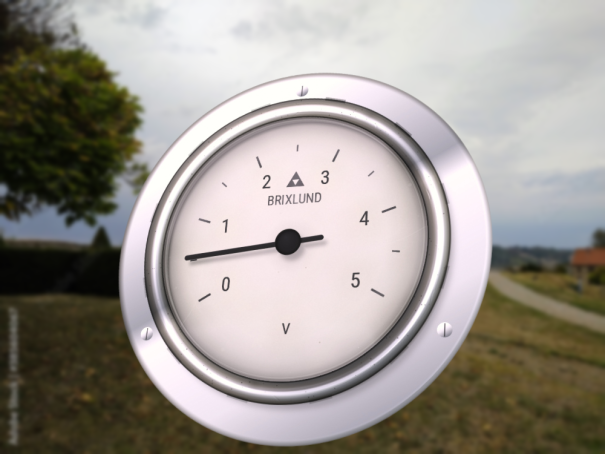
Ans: 0.5 V
